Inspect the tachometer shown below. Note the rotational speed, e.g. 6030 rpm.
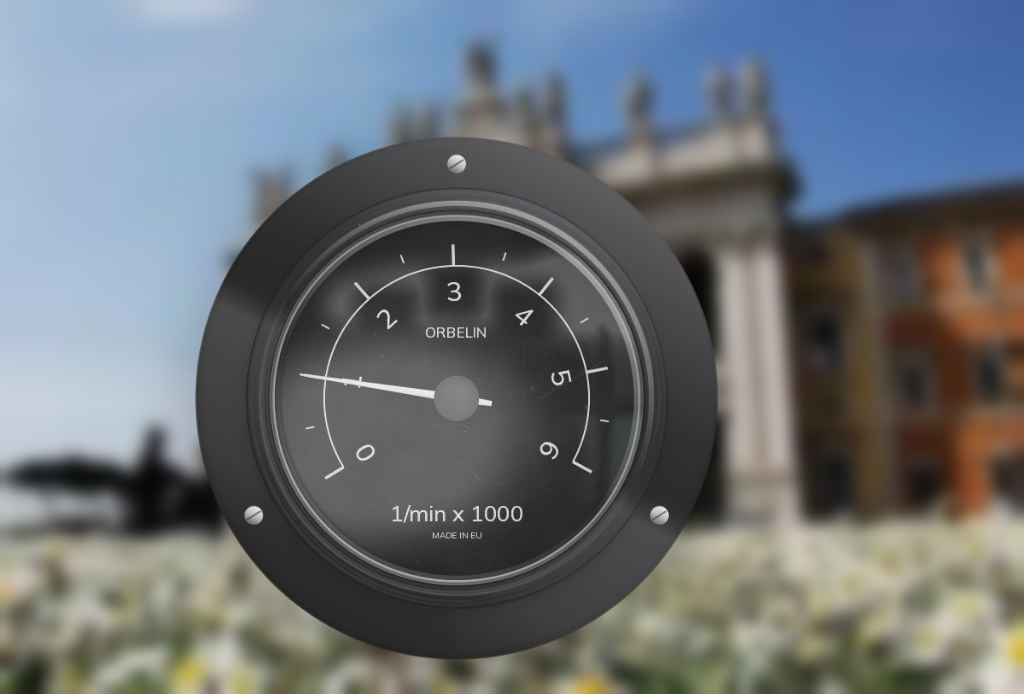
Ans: 1000 rpm
